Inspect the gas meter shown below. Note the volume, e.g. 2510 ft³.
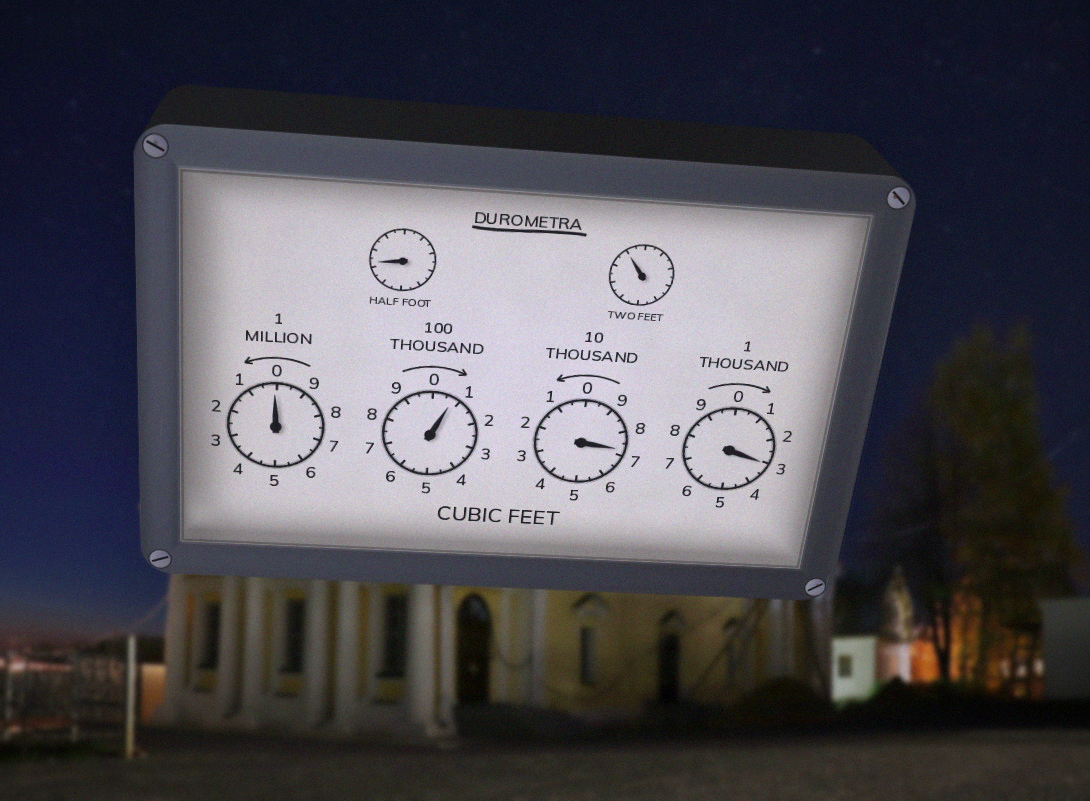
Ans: 7300 ft³
